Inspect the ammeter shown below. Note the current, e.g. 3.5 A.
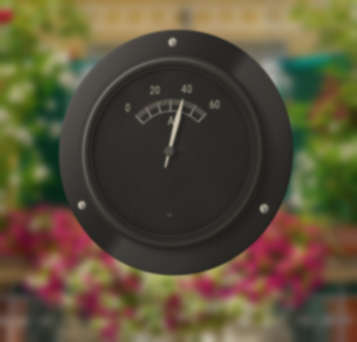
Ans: 40 A
